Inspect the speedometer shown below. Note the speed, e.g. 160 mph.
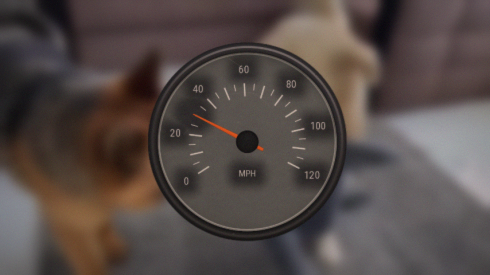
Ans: 30 mph
